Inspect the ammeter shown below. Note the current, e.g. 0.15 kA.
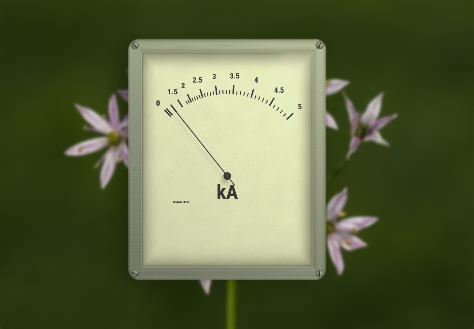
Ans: 1 kA
